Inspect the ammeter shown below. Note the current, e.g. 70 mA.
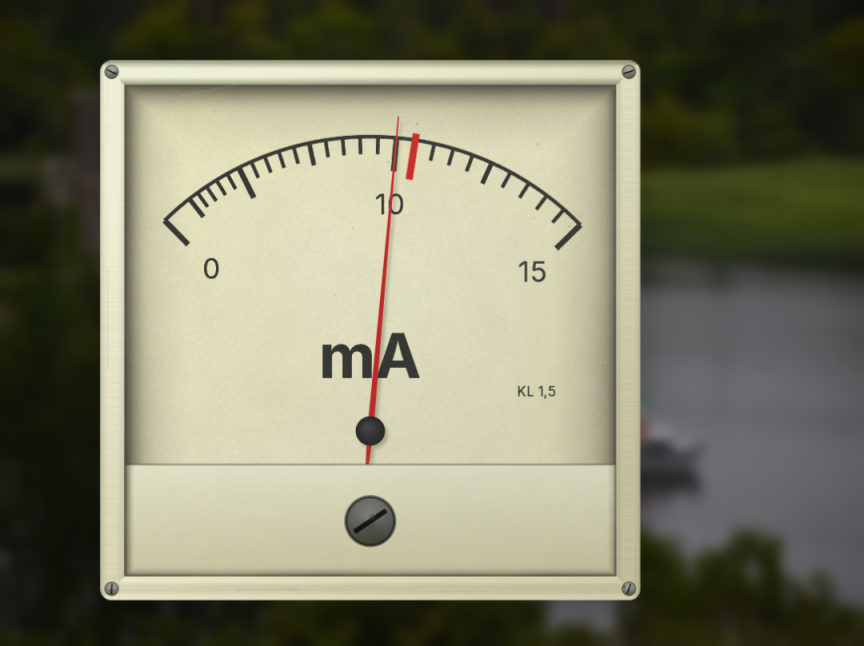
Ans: 10 mA
